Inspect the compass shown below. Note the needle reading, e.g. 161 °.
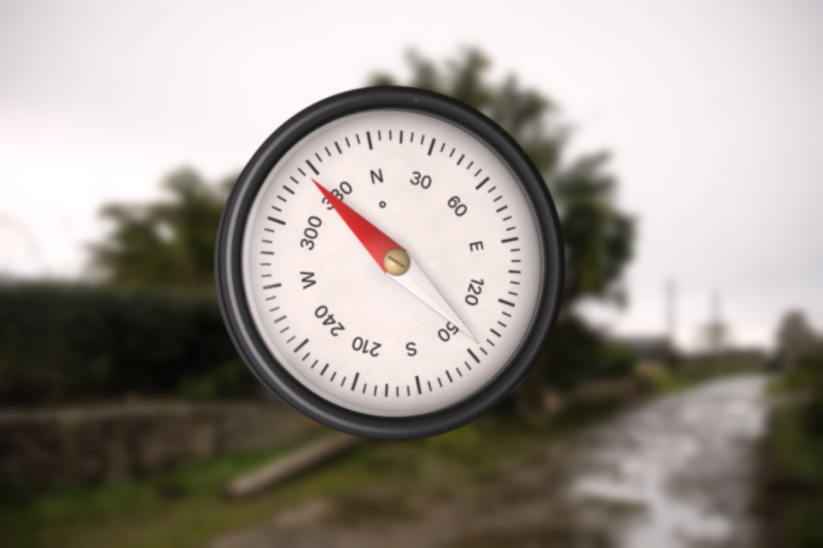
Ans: 325 °
